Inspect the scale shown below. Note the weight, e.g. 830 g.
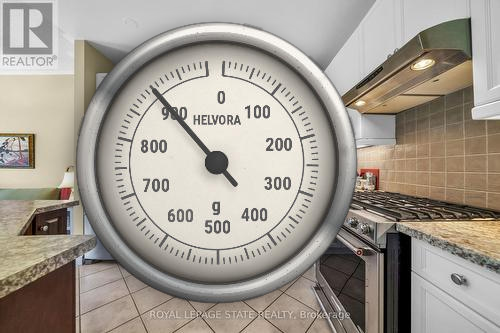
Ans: 900 g
